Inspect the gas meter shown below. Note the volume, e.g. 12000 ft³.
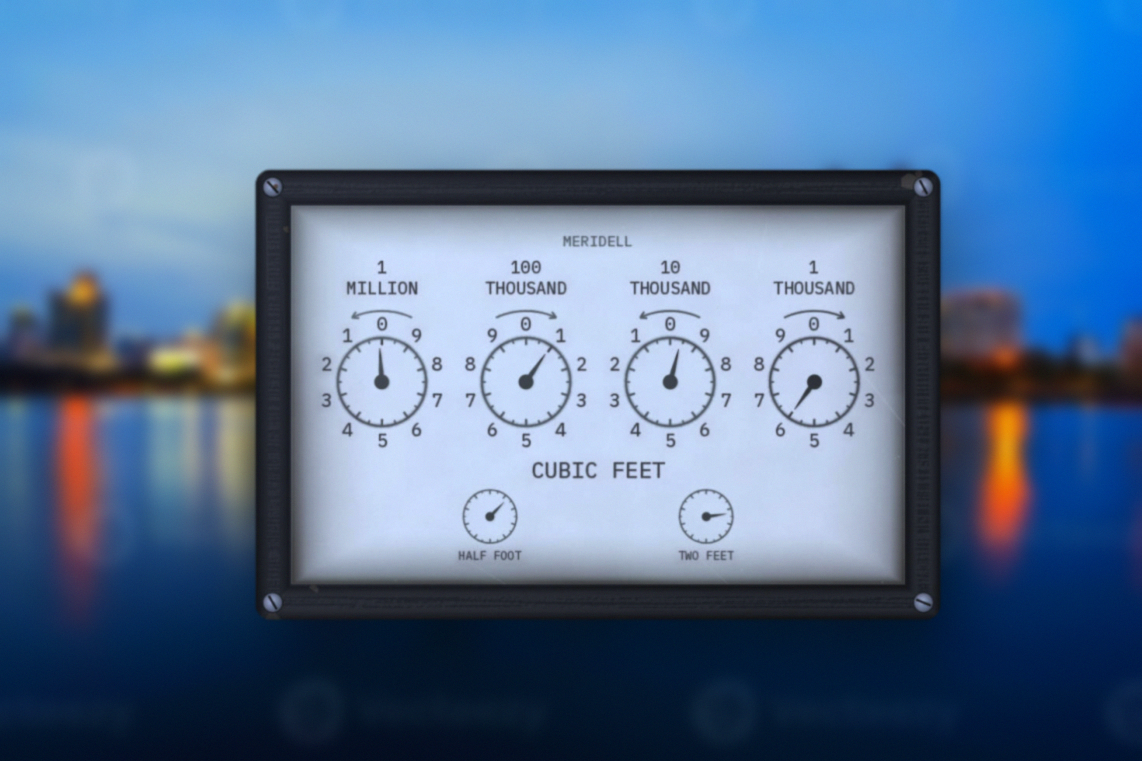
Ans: 9600 ft³
